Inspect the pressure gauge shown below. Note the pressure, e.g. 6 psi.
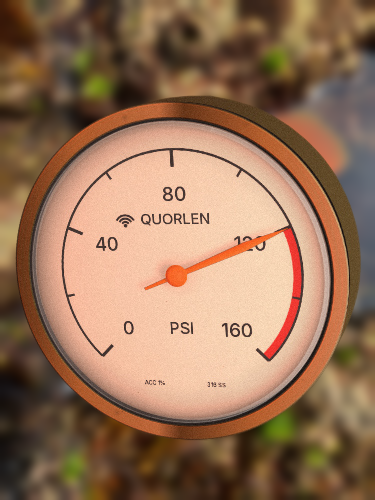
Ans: 120 psi
